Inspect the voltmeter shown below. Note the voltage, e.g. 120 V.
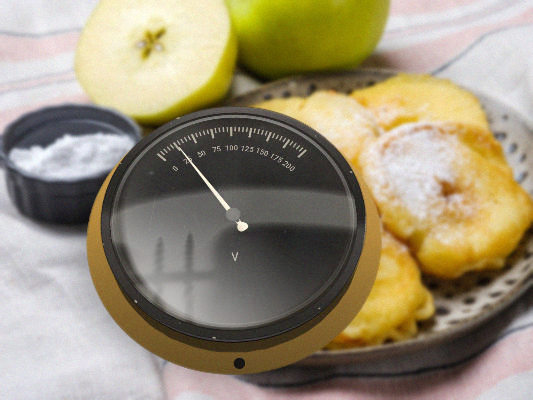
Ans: 25 V
